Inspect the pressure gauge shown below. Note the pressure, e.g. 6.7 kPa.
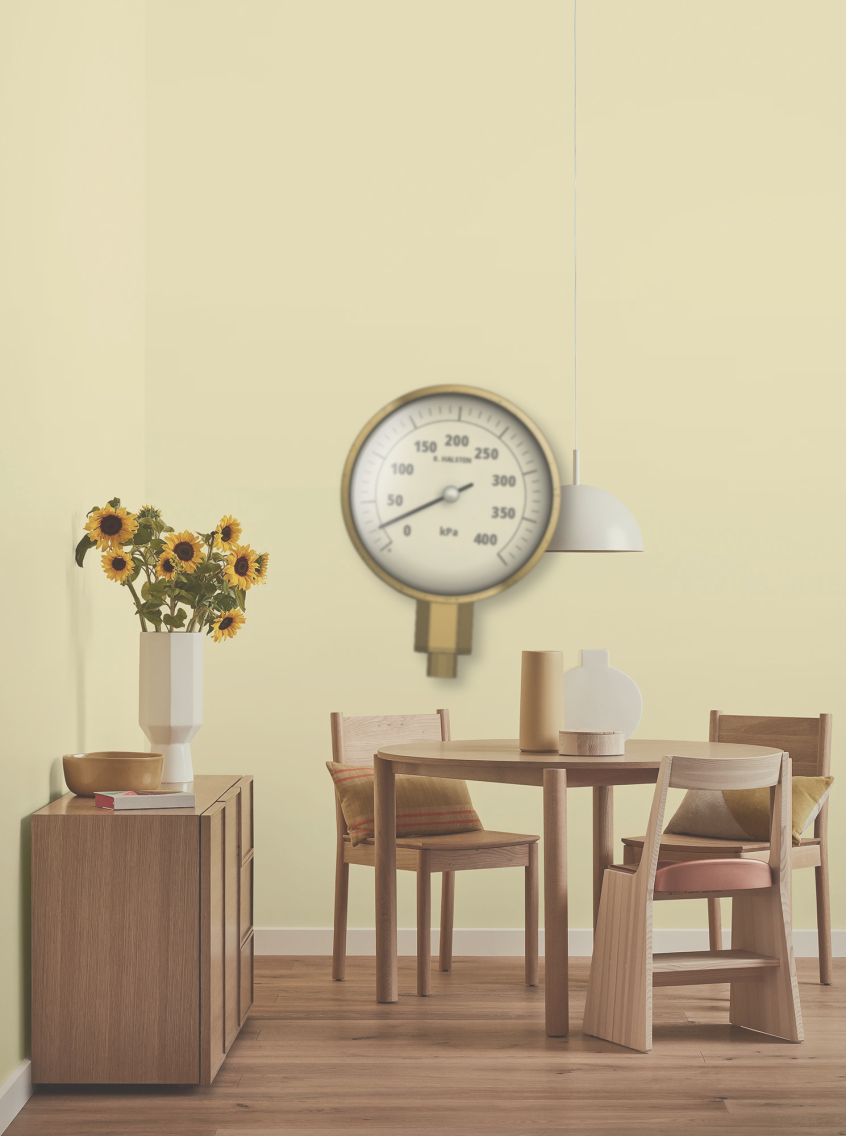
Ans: 20 kPa
